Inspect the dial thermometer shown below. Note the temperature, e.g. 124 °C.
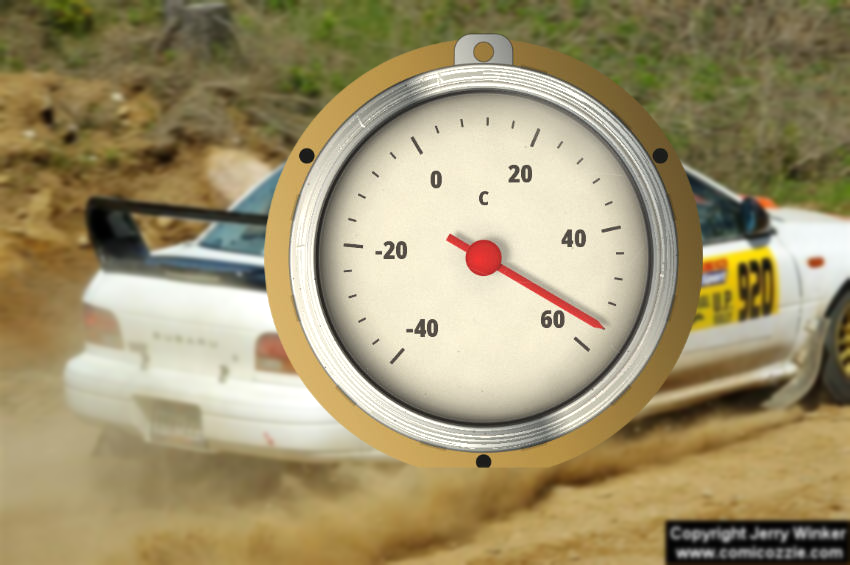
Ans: 56 °C
